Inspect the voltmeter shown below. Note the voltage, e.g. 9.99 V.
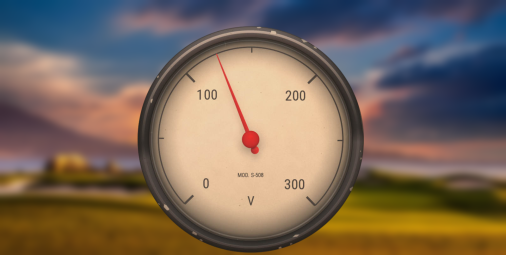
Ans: 125 V
